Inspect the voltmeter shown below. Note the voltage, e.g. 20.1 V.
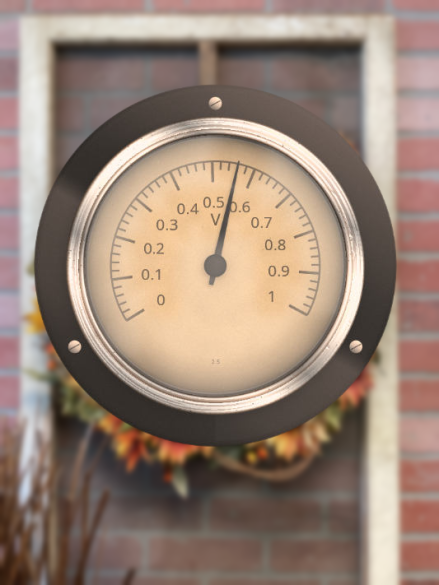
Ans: 0.56 V
